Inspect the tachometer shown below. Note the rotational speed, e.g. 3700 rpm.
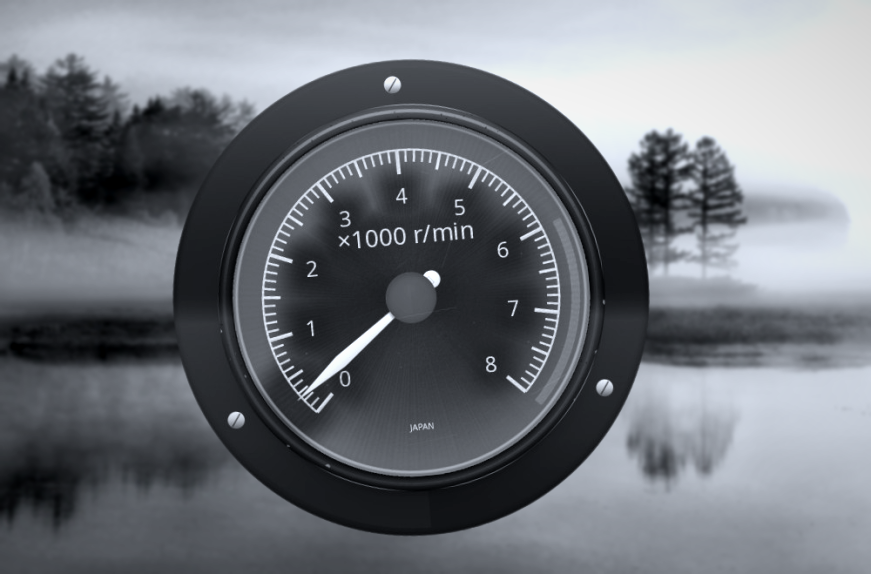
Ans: 250 rpm
